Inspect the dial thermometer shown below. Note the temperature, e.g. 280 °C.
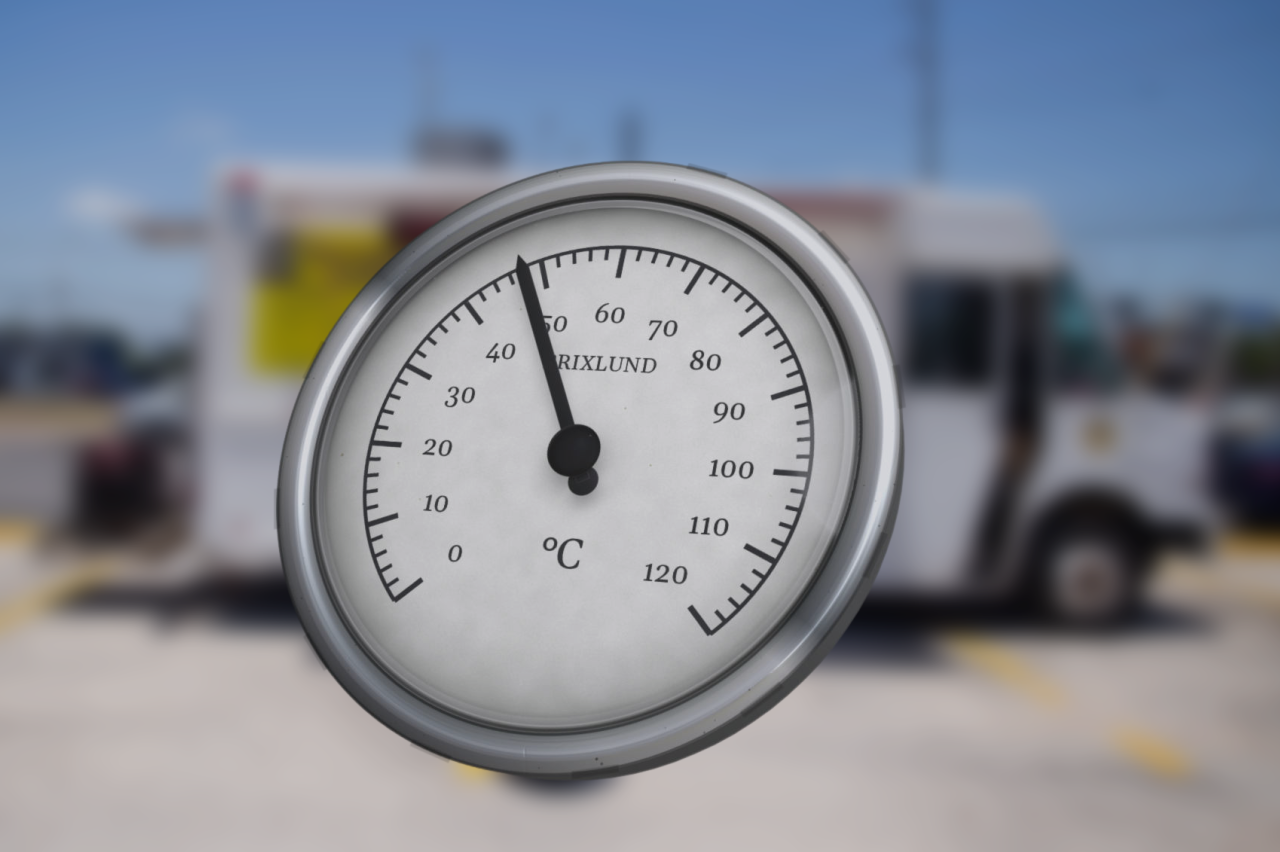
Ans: 48 °C
